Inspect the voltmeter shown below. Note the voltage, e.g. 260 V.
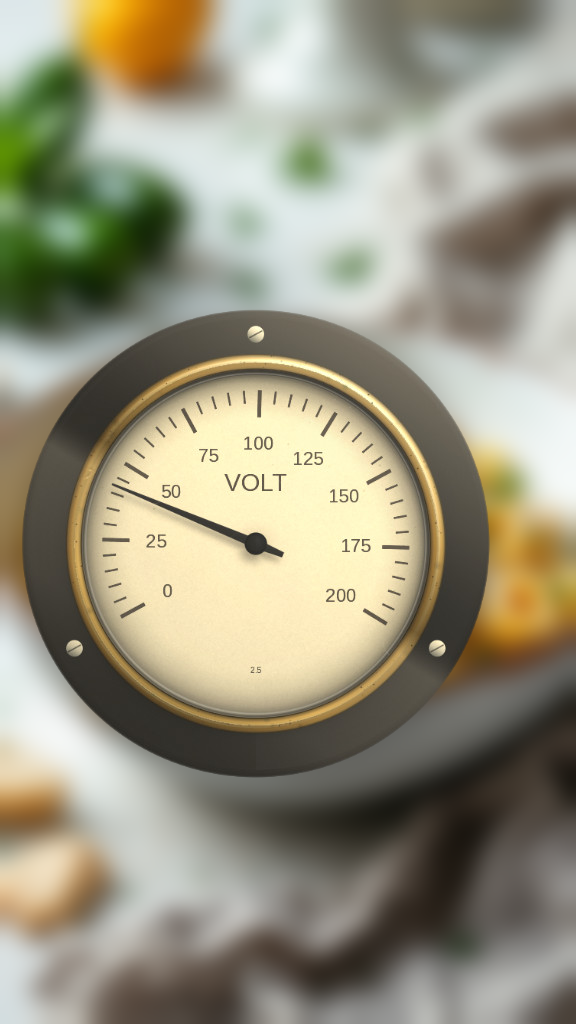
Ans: 42.5 V
